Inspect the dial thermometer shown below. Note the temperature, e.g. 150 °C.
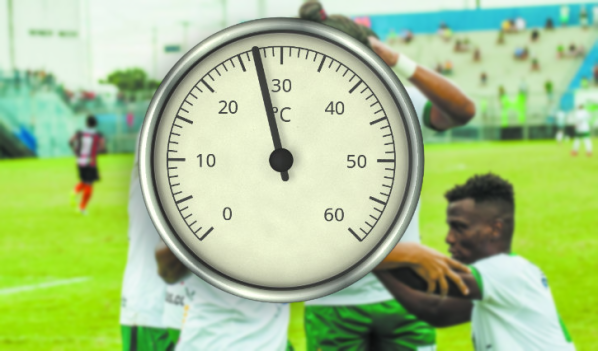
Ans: 27 °C
